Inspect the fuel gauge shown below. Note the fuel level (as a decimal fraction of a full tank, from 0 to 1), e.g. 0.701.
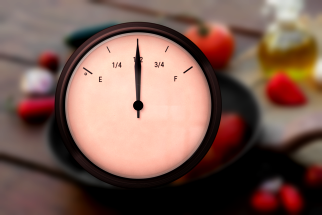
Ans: 0.5
